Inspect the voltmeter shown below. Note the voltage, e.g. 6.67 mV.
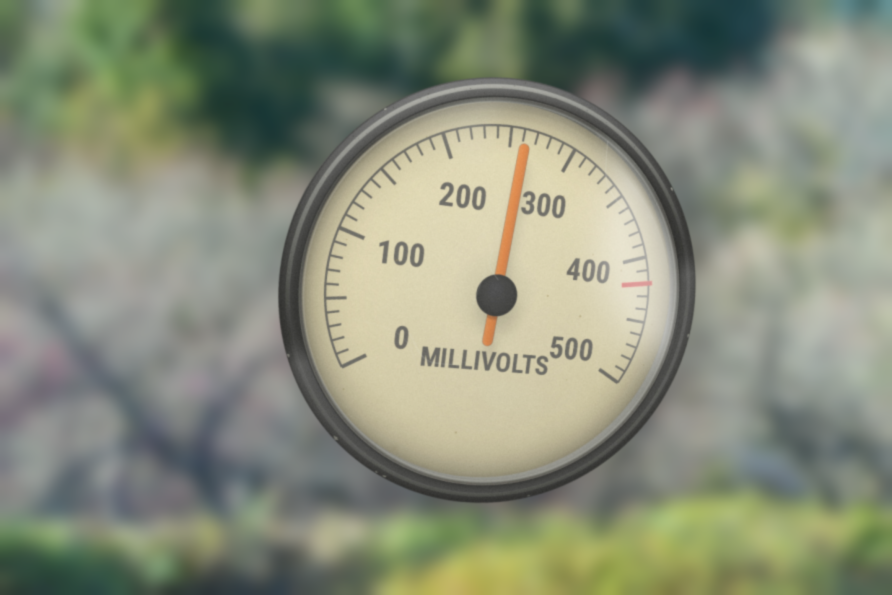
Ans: 260 mV
